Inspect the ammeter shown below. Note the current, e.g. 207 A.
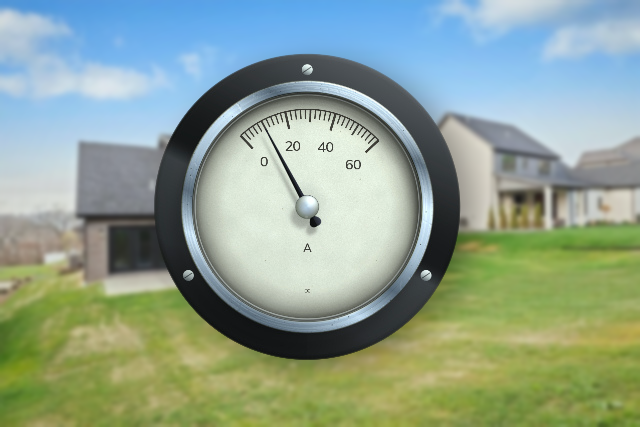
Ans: 10 A
